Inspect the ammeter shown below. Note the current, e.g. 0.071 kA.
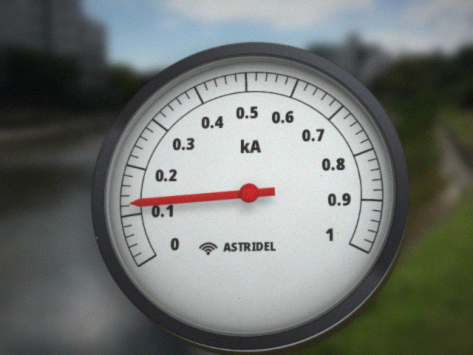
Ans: 0.12 kA
